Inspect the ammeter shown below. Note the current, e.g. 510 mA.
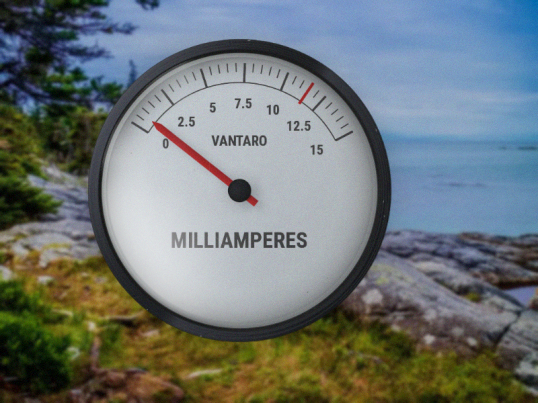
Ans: 0.75 mA
